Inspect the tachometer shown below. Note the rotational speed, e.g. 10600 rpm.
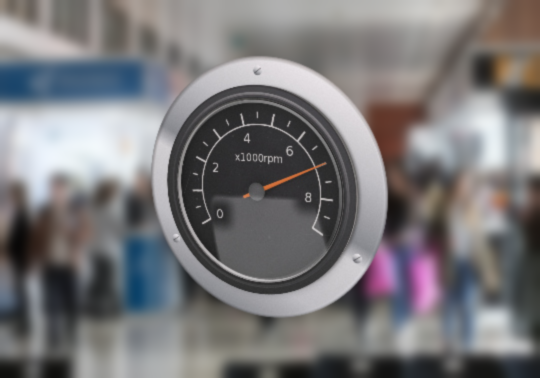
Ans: 7000 rpm
